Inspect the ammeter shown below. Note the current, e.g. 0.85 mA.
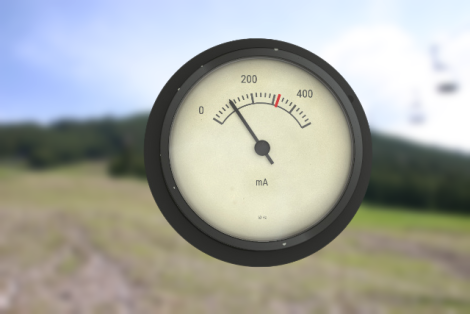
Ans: 100 mA
